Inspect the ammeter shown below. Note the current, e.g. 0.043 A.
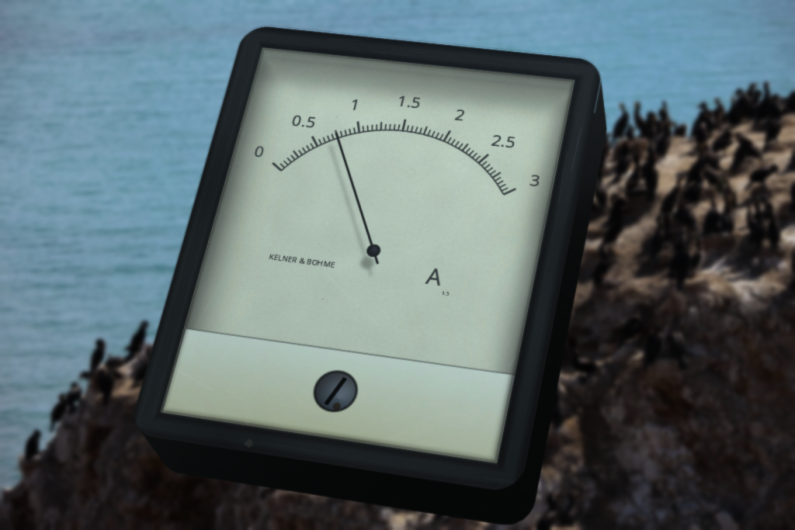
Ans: 0.75 A
